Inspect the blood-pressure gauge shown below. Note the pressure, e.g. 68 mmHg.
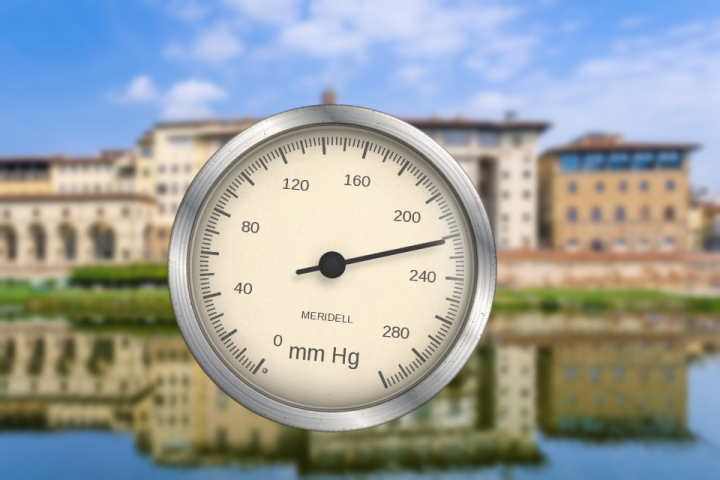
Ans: 222 mmHg
